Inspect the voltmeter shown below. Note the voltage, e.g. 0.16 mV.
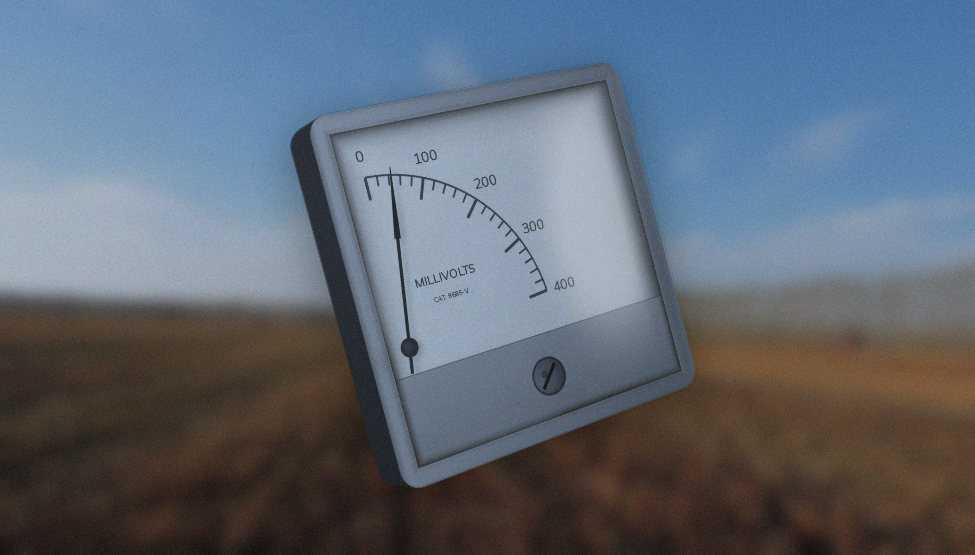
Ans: 40 mV
